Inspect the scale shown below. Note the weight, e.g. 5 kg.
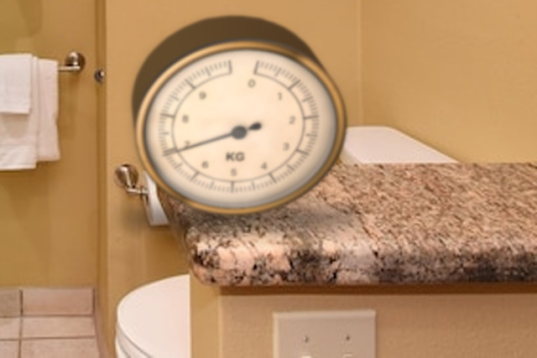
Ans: 7 kg
